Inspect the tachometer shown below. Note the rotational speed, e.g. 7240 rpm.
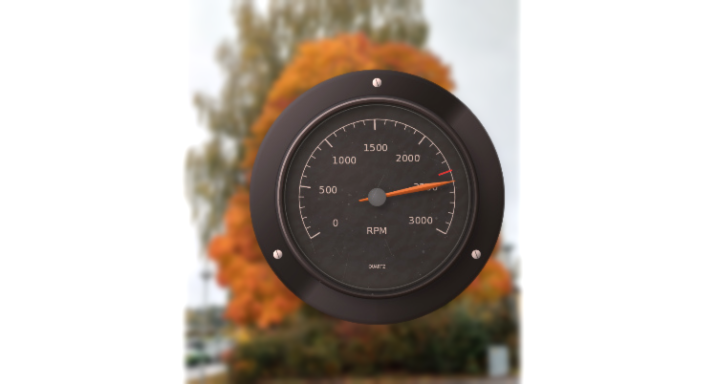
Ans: 2500 rpm
